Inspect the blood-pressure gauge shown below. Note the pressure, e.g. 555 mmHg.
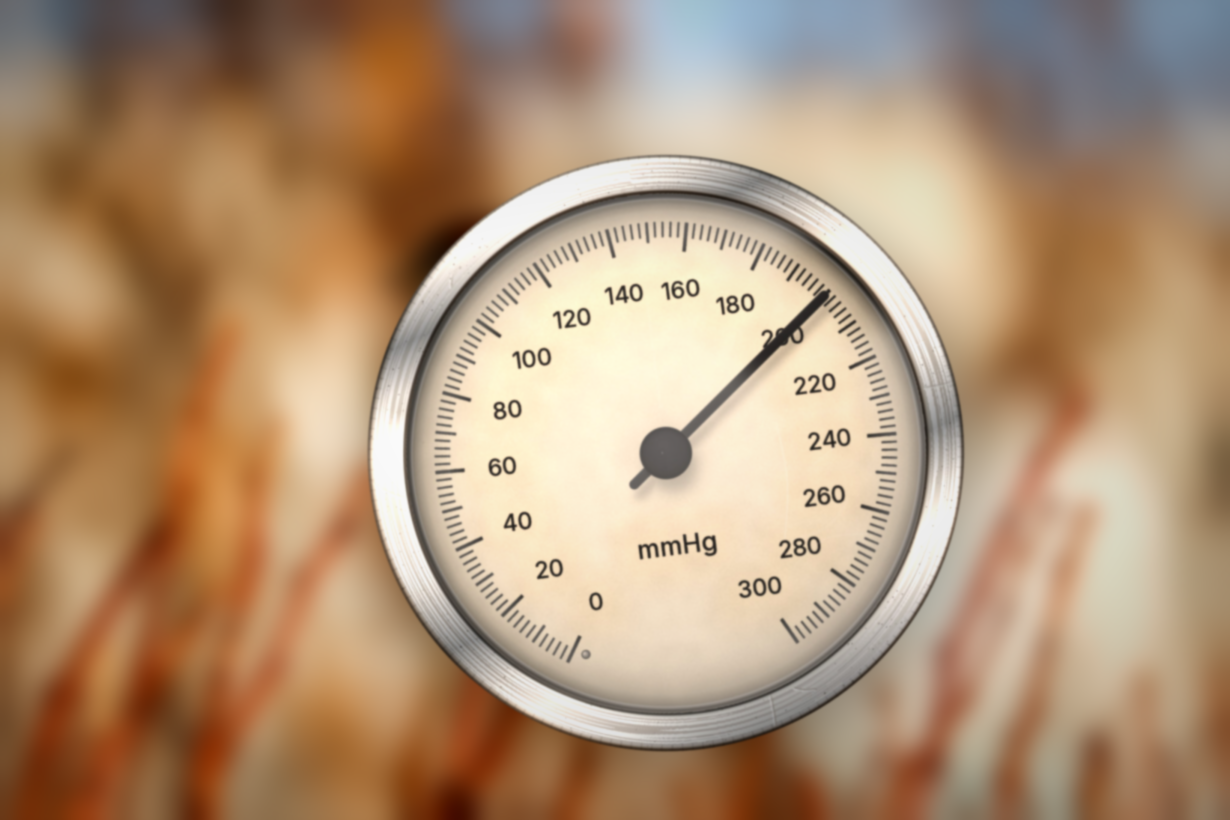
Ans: 200 mmHg
